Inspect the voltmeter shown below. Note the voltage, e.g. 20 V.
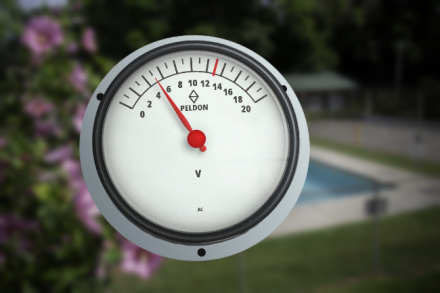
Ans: 5 V
